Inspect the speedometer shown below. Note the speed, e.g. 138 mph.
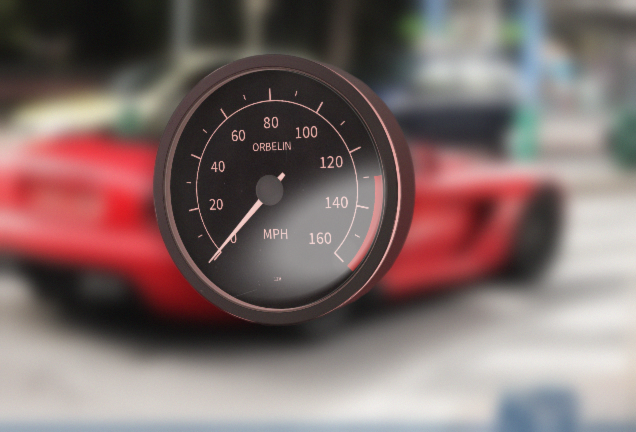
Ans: 0 mph
